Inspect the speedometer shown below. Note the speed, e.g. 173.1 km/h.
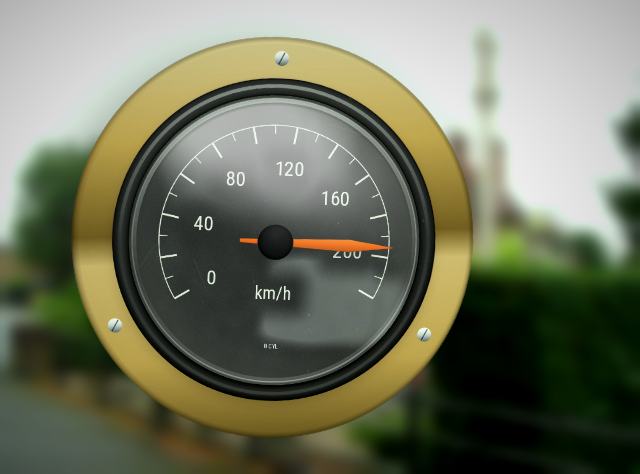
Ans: 195 km/h
